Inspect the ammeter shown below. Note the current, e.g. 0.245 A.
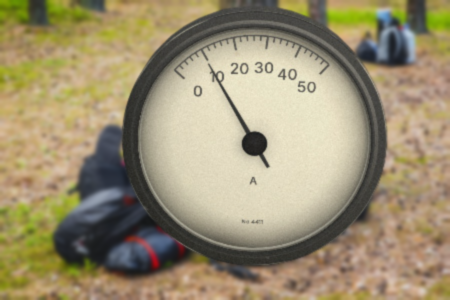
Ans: 10 A
